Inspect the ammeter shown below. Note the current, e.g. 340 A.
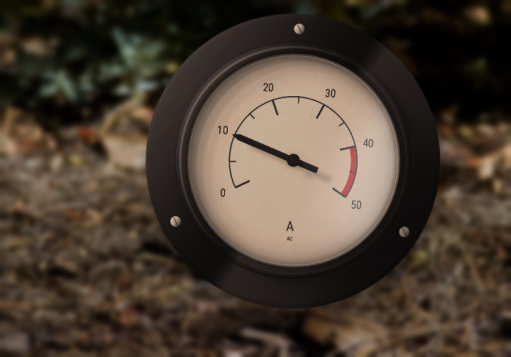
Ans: 10 A
